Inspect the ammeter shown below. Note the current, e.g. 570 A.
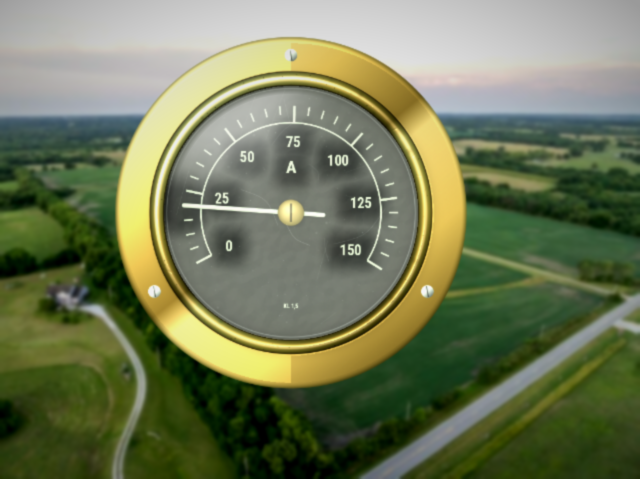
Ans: 20 A
